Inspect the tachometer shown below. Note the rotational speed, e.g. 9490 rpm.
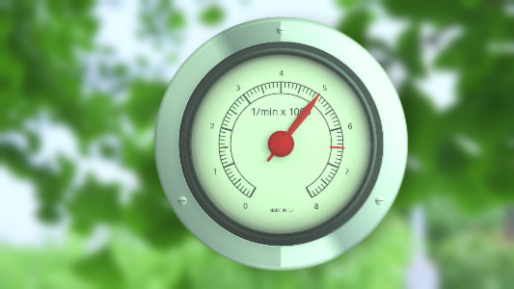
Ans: 5000 rpm
